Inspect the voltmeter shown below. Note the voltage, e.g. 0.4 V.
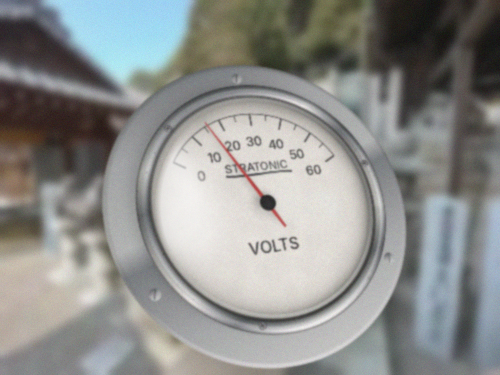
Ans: 15 V
